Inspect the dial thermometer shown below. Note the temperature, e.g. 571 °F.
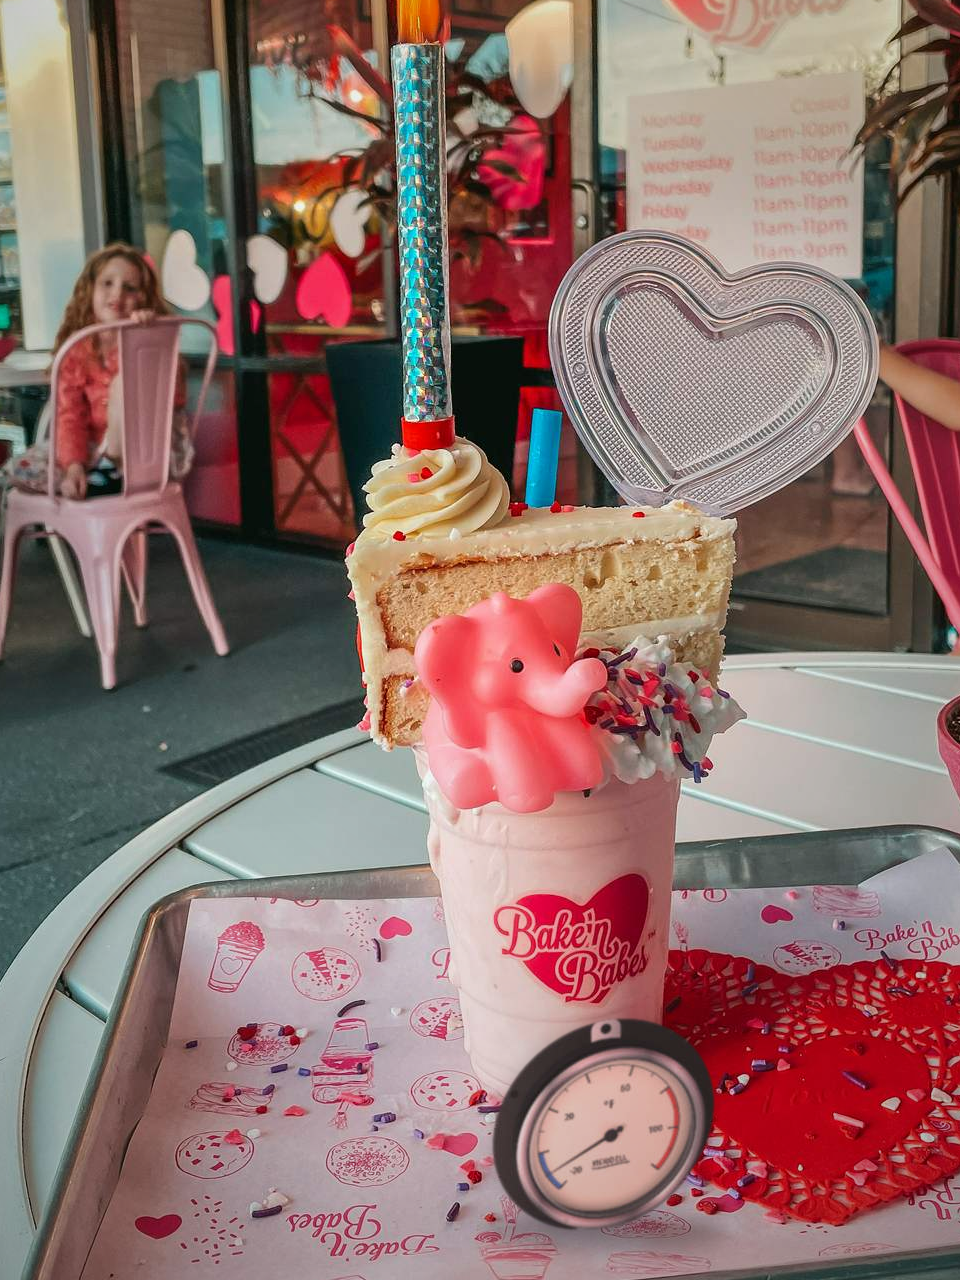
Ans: -10 °F
